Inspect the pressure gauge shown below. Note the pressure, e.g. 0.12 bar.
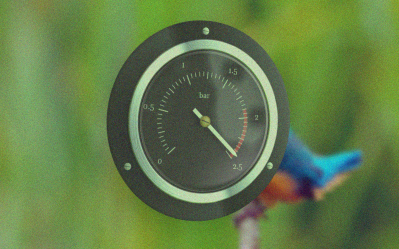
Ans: 2.45 bar
